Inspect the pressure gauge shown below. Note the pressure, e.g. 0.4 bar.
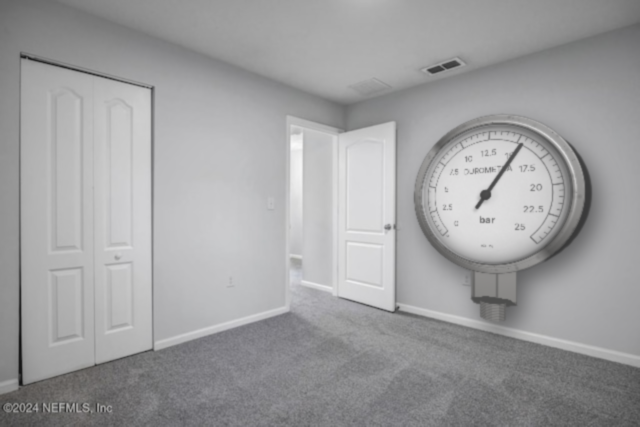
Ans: 15.5 bar
